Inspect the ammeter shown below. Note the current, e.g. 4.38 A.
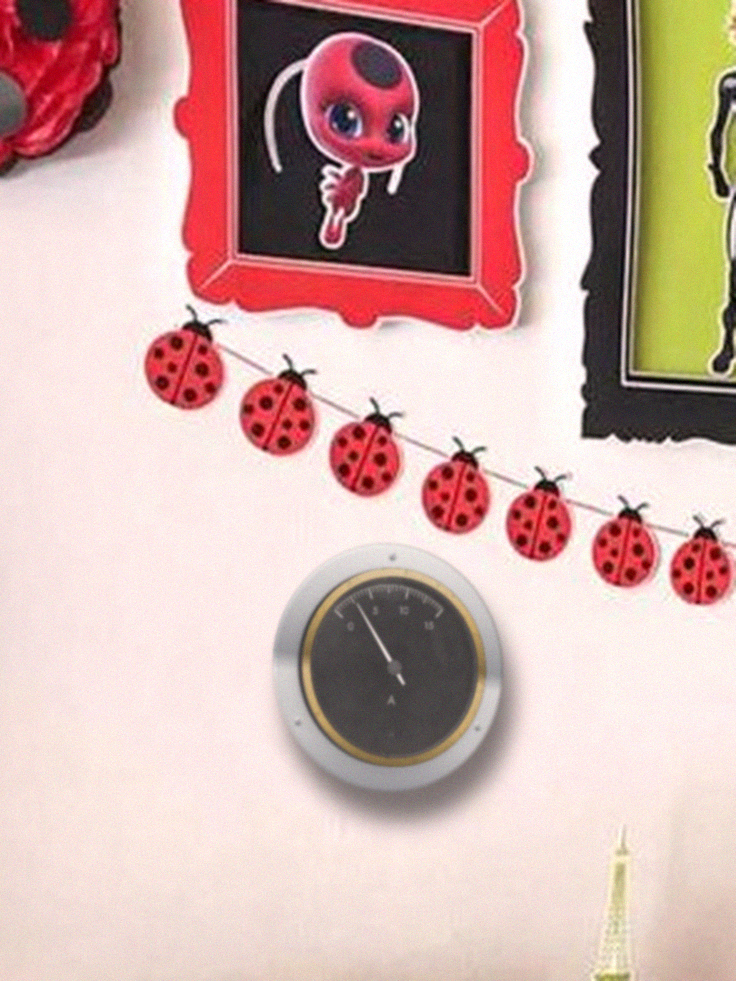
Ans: 2.5 A
